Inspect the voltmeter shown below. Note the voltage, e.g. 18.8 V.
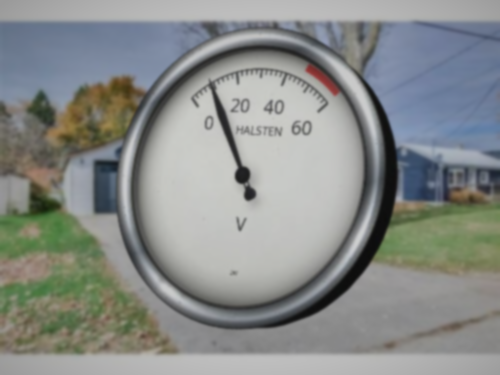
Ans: 10 V
